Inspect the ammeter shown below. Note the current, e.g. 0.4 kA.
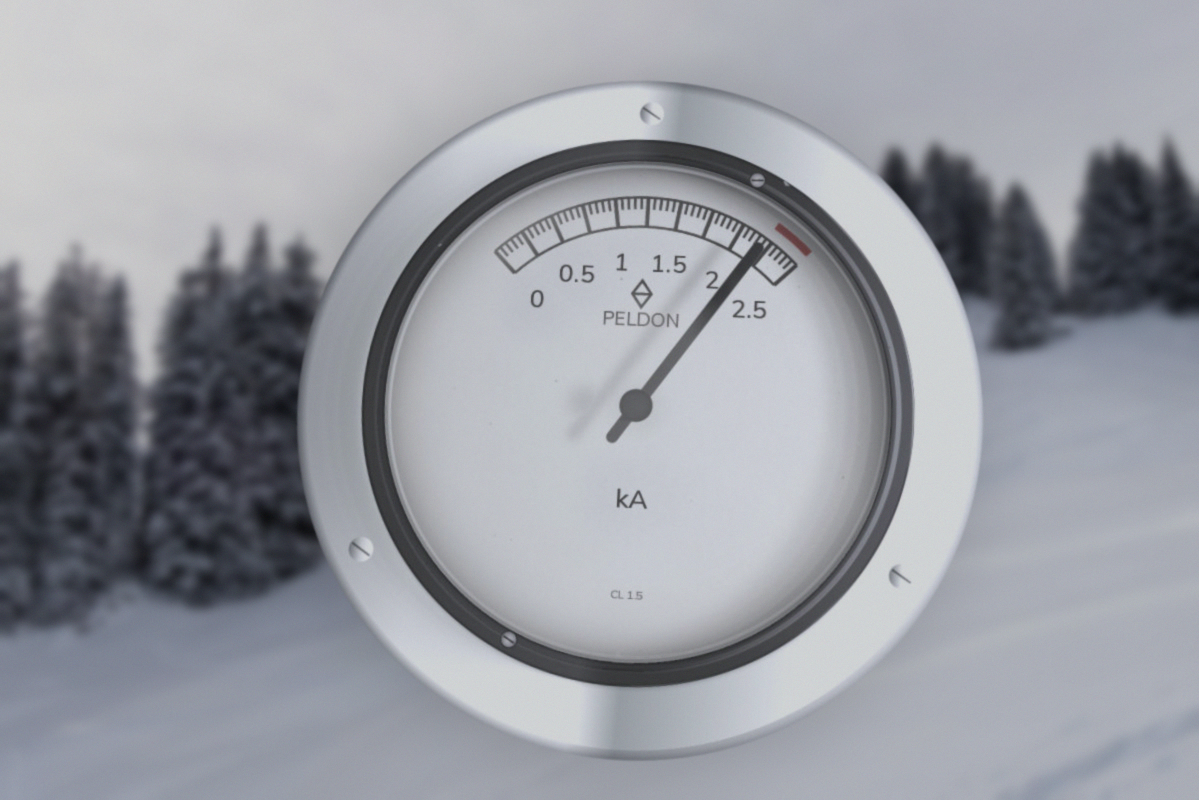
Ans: 2.2 kA
